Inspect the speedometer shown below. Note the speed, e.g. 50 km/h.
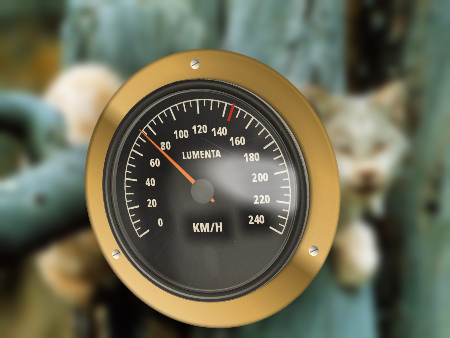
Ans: 75 km/h
